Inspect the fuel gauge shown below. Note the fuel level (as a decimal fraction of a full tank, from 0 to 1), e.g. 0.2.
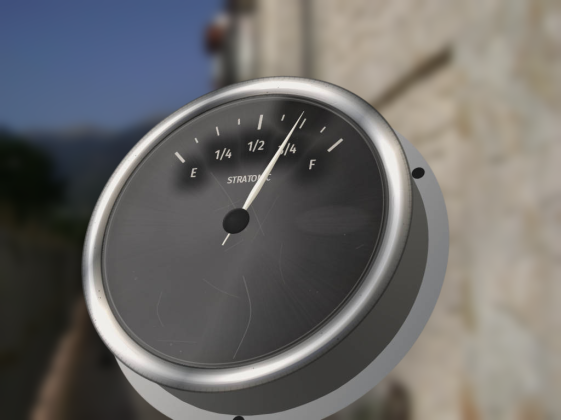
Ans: 0.75
